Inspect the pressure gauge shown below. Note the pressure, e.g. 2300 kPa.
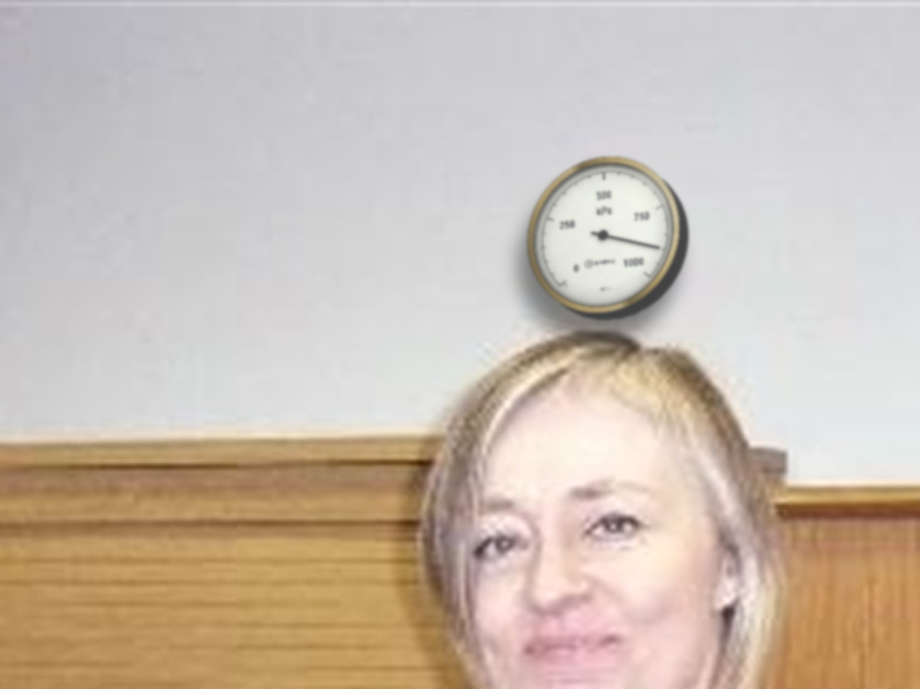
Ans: 900 kPa
